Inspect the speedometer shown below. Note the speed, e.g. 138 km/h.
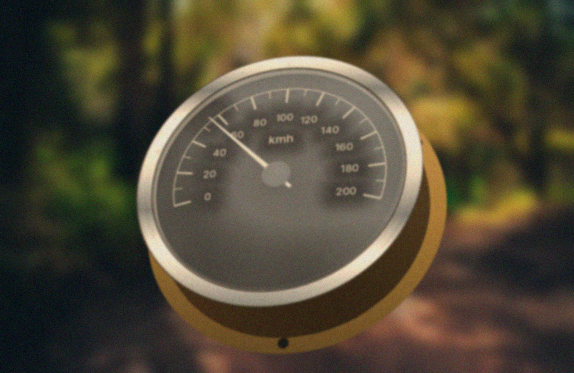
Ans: 55 km/h
